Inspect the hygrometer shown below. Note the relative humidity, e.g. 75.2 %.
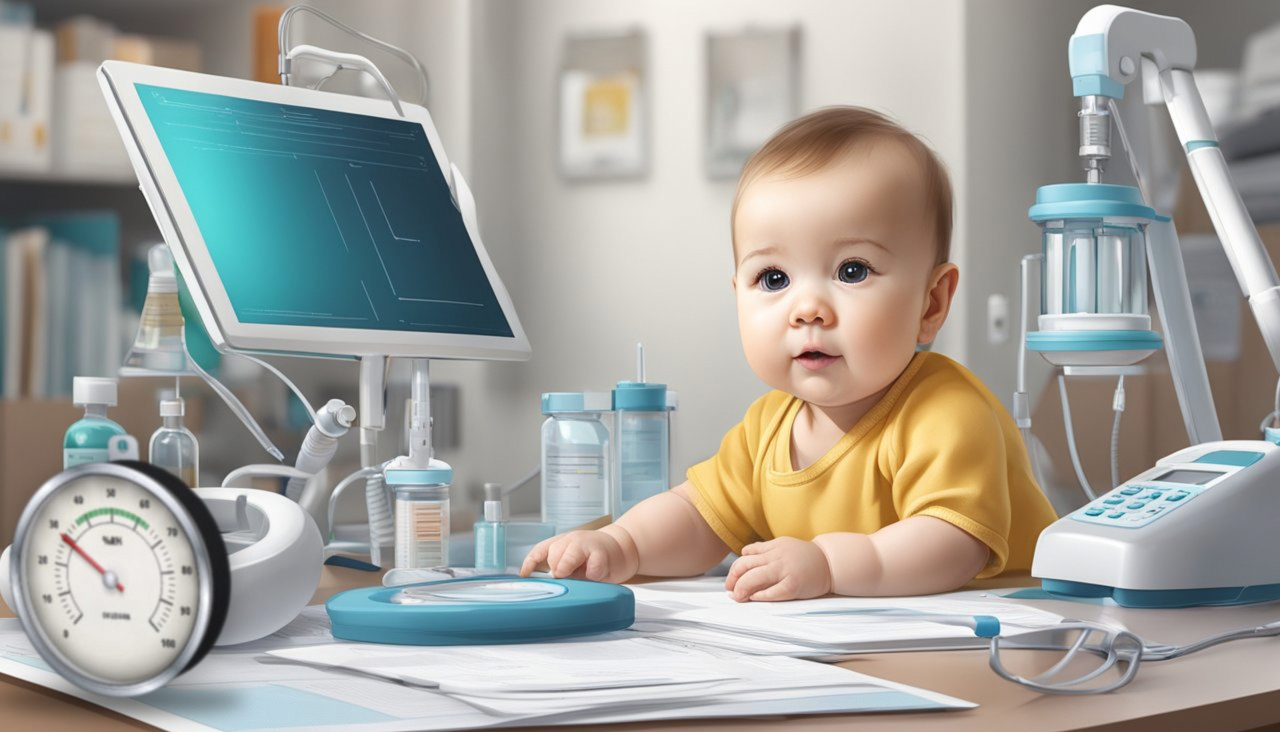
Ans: 30 %
